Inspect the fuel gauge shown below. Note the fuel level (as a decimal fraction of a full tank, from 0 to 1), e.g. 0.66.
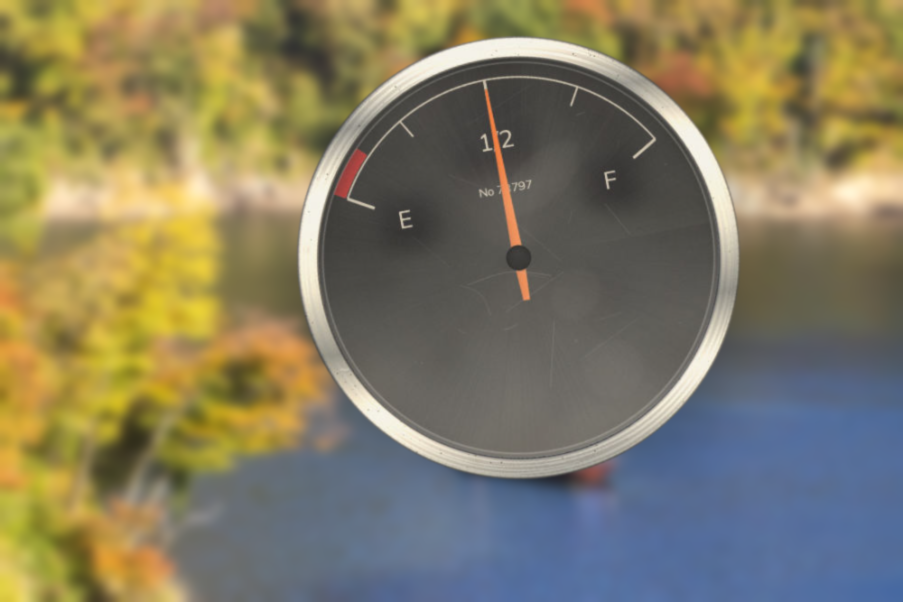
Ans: 0.5
